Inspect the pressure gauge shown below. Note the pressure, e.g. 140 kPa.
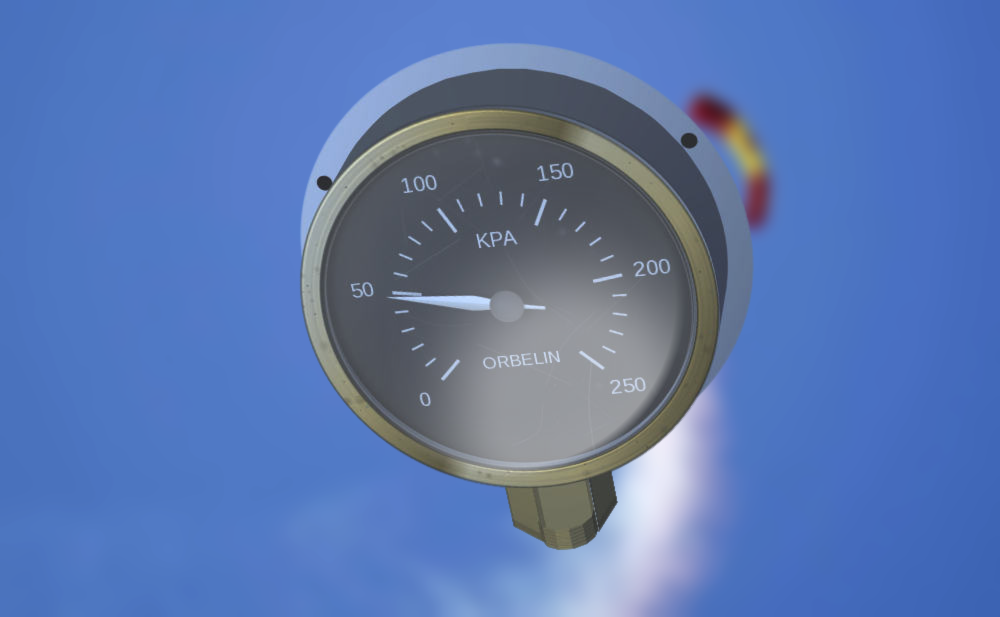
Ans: 50 kPa
